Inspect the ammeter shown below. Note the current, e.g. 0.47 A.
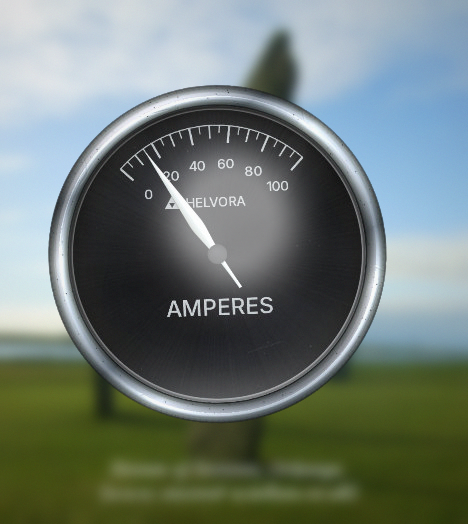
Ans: 15 A
